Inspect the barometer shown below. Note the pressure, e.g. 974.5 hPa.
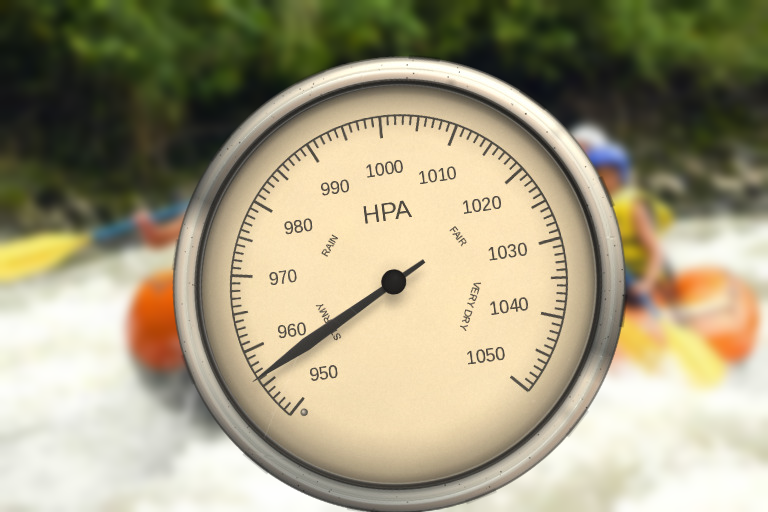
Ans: 956 hPa
